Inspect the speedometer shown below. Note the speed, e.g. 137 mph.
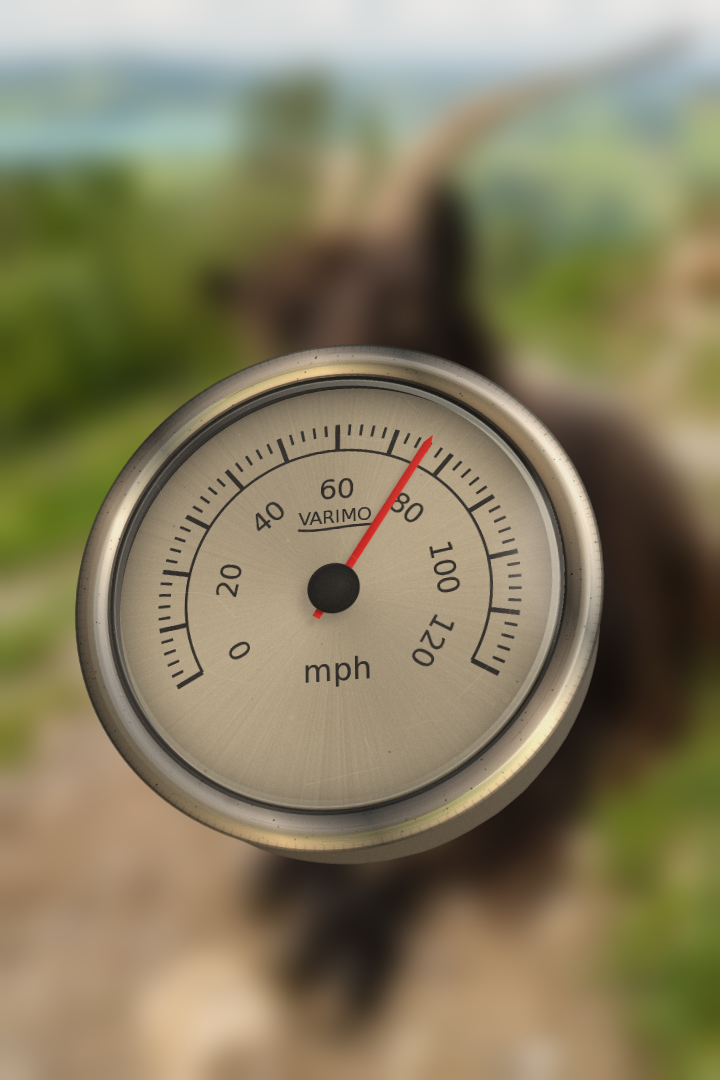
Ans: 76 mph
